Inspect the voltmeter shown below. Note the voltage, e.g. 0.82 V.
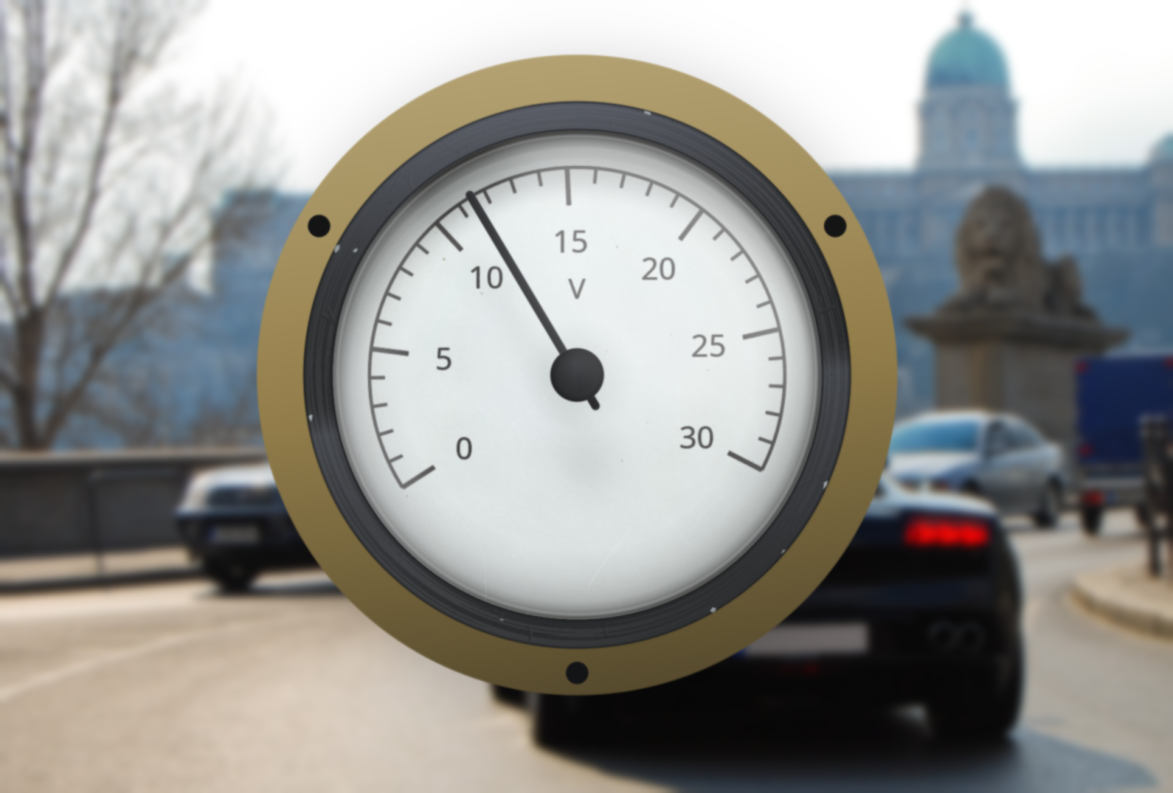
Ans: 11.5 V
